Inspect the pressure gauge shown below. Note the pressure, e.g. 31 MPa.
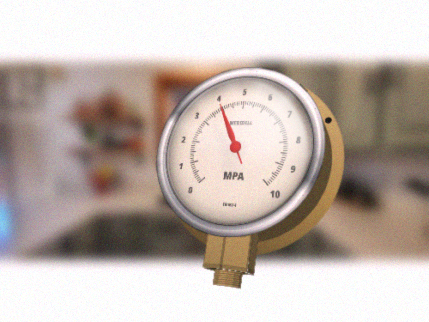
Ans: 4 MPa
